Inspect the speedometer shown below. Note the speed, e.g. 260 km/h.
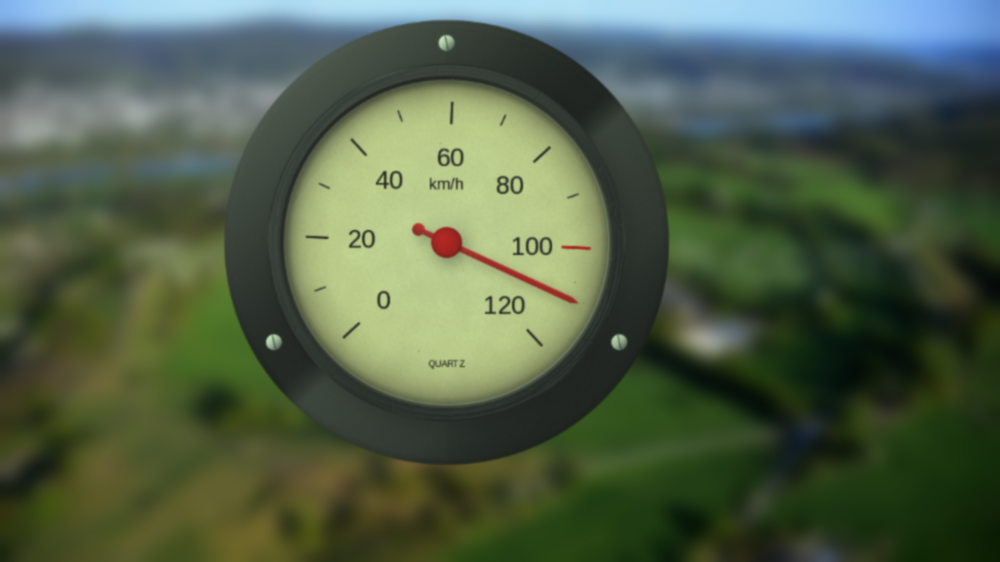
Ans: 110 km/h
